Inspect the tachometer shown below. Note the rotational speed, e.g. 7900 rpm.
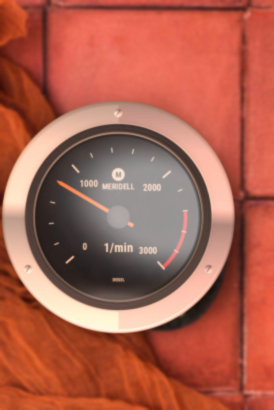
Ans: 800 rpm
